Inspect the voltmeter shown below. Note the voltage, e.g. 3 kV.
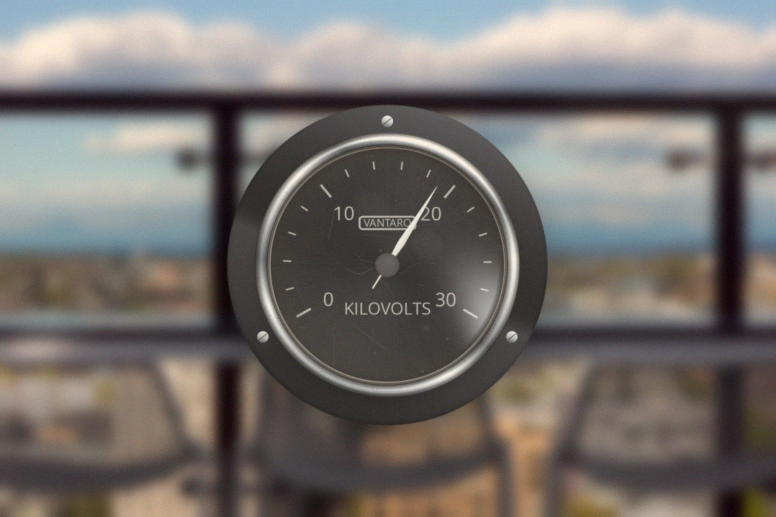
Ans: 19 kV
